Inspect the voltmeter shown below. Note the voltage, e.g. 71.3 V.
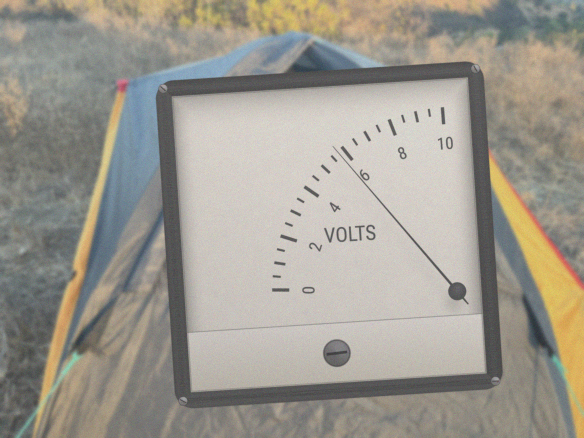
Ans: 5.75 V
